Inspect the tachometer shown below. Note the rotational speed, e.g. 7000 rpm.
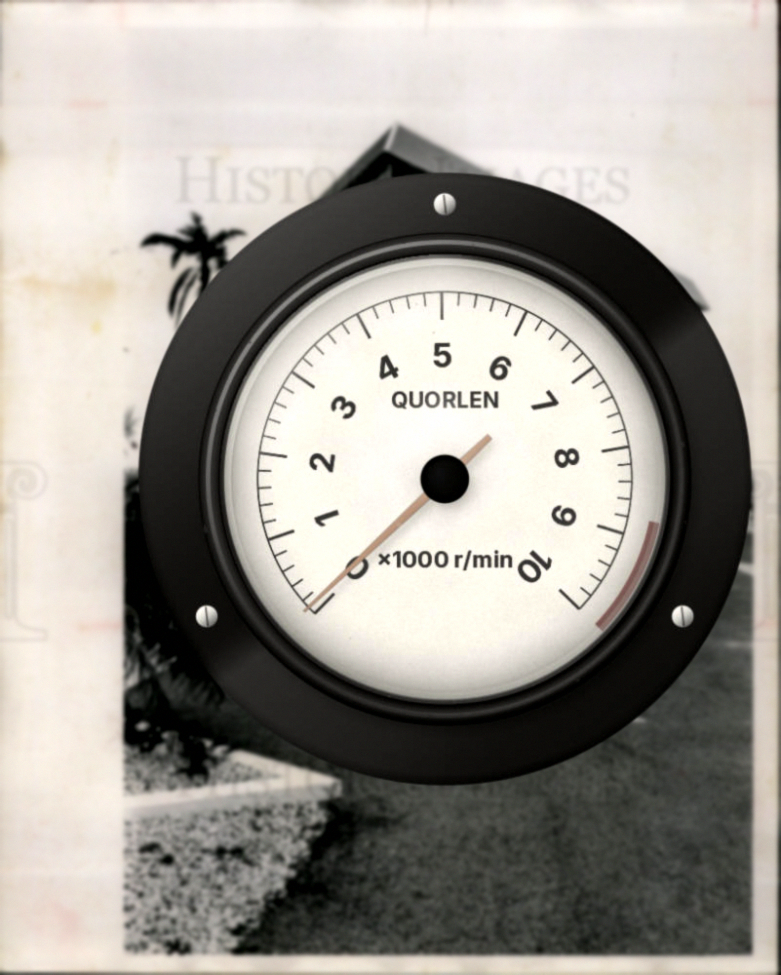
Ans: 100 rpm
